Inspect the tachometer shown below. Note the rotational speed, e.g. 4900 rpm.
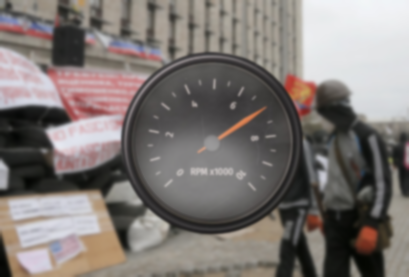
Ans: 7000 rpm
